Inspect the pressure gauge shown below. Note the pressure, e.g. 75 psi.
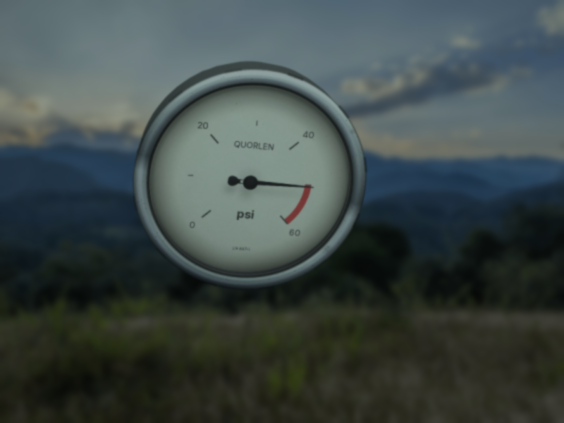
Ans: 50 psi
